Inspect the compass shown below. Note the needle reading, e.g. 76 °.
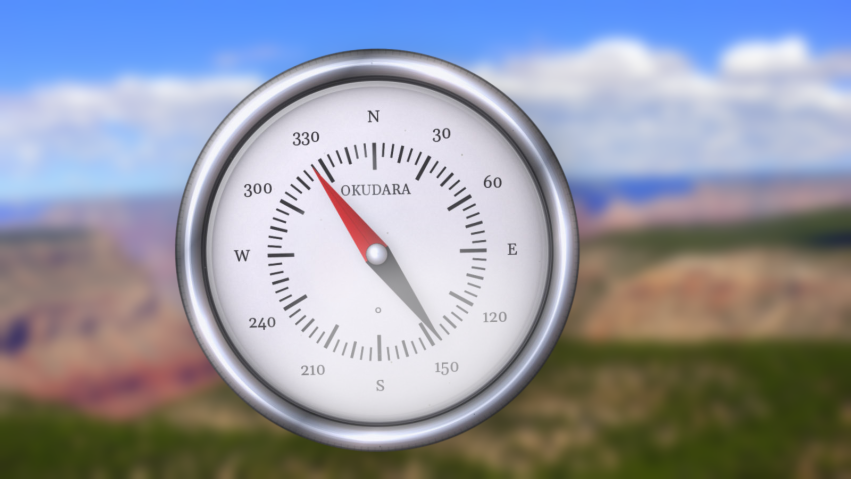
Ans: 325 °
